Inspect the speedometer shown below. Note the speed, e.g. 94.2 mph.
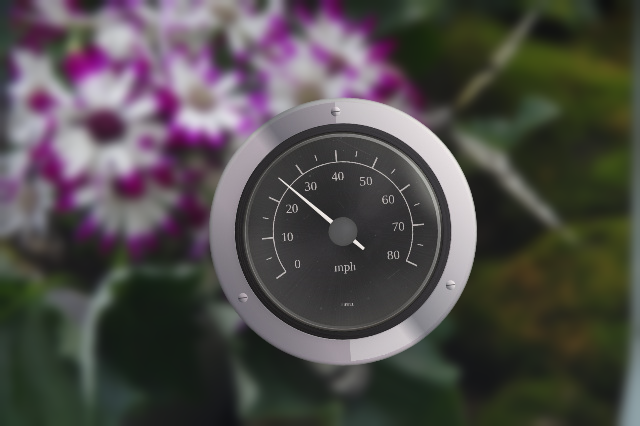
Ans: 25 mph
